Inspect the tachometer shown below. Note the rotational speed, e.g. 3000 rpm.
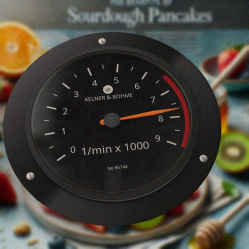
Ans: 7750 rpm
